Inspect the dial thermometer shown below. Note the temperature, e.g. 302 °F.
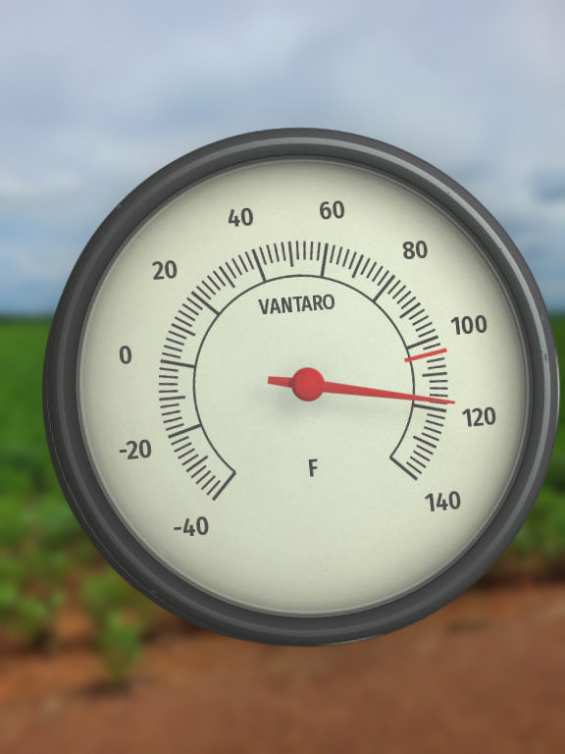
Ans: 118 °F
